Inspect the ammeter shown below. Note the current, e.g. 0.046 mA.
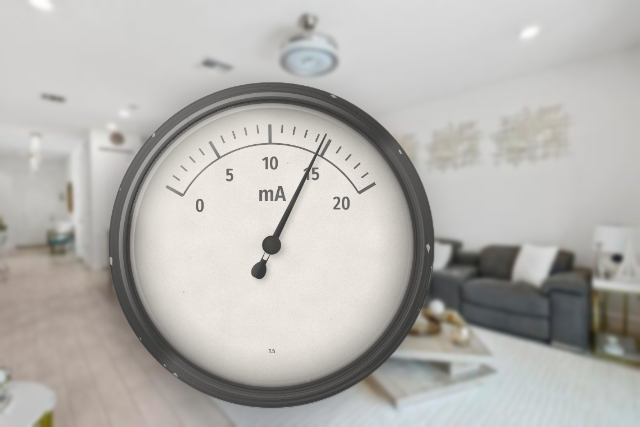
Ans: 14.5 mA
